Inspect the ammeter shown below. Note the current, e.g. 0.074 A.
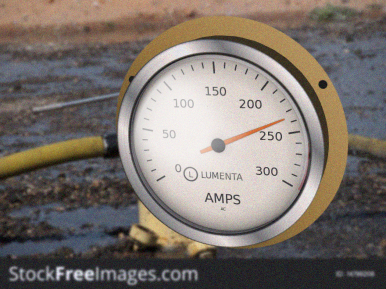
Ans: 235 A
